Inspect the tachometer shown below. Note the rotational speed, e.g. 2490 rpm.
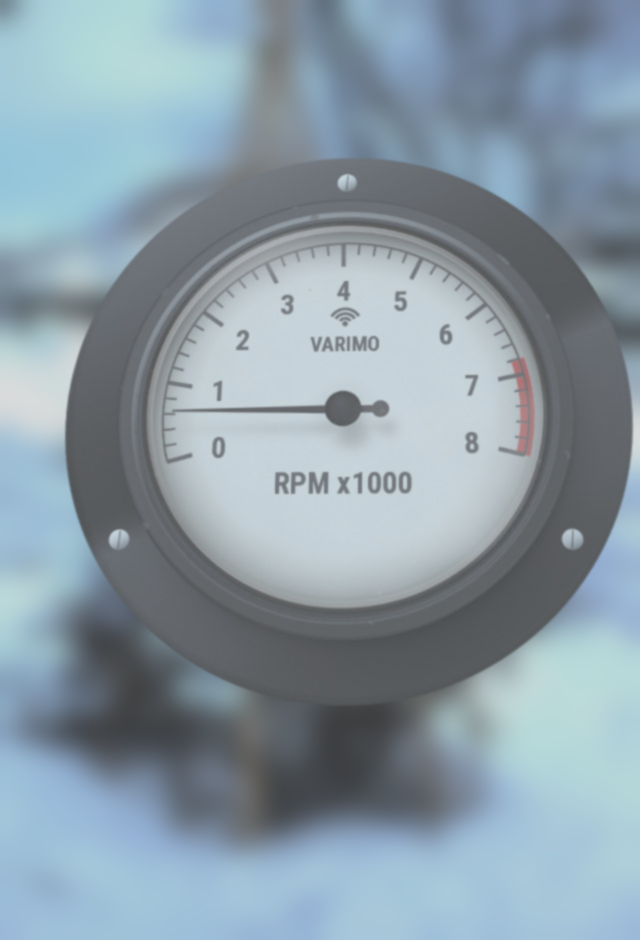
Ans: 600 rpm
